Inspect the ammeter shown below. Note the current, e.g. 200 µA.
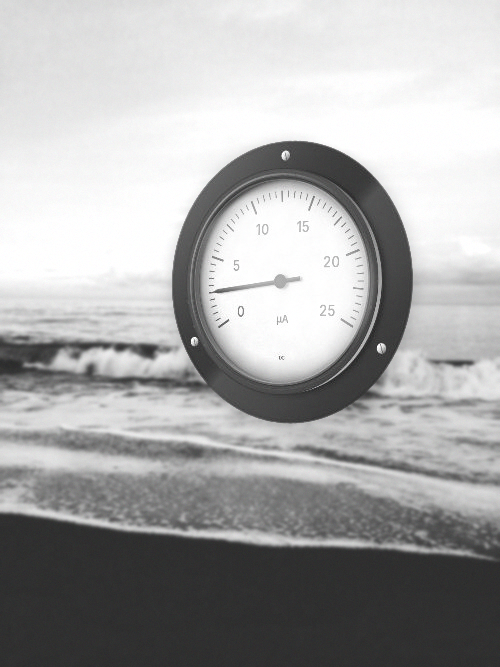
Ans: 2.5 µA
